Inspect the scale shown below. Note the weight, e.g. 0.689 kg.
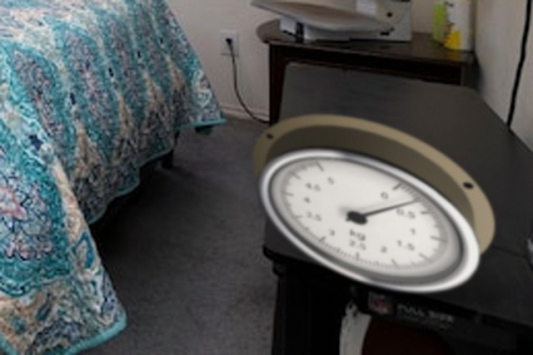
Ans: 0.25 kg
